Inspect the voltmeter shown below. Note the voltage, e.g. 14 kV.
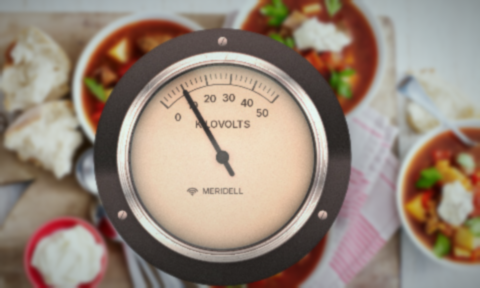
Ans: 10 kV
